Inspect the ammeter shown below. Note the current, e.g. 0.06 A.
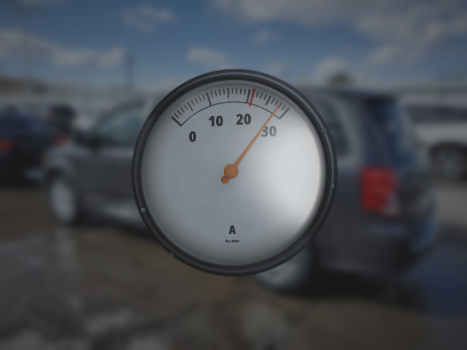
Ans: 28 A
